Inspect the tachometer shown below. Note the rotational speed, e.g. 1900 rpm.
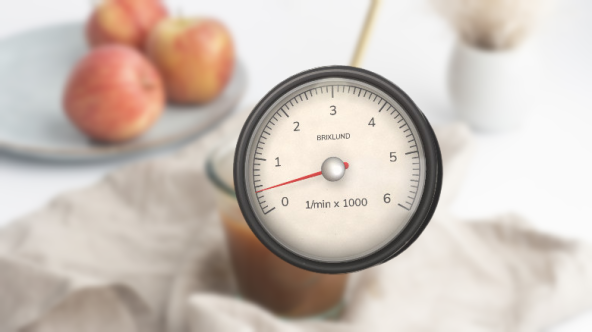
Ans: 400 rpm
